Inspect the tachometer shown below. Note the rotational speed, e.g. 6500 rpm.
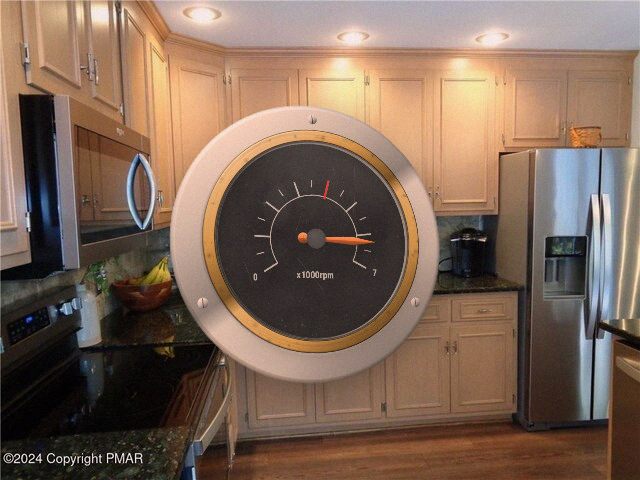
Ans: 6250 rpm
